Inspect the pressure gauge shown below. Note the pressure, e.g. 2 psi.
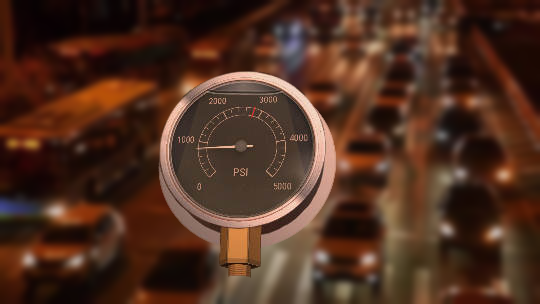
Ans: 800 psi
